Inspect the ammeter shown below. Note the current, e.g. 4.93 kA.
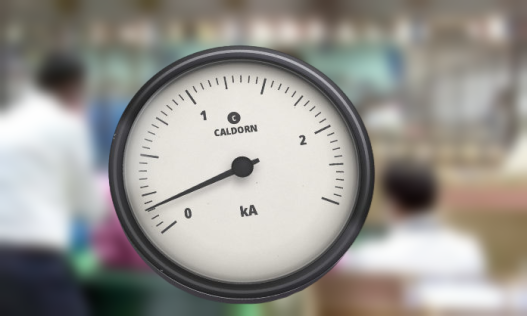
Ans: 0.15 kA
